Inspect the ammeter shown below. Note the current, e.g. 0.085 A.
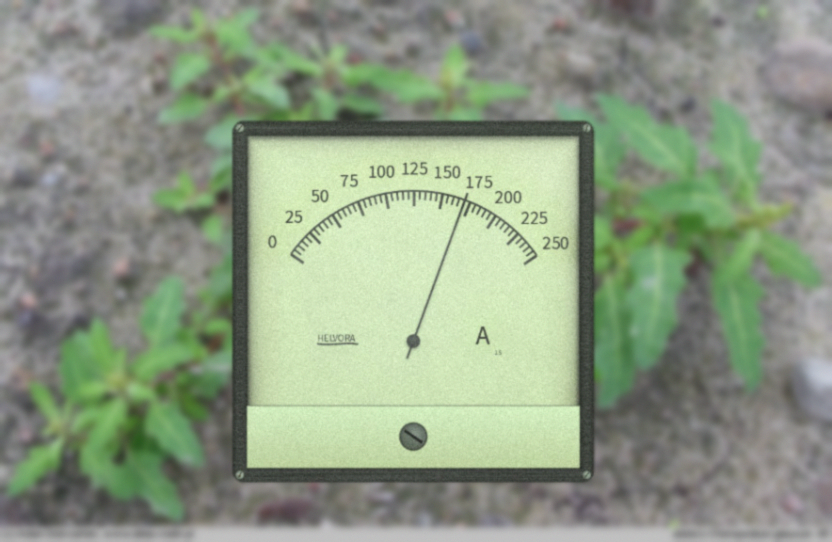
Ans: 170 A
